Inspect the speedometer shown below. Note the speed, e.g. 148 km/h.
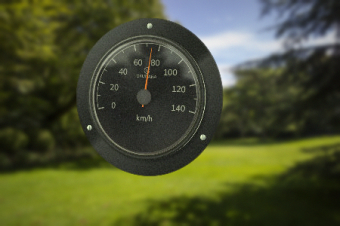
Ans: 75 km/h
